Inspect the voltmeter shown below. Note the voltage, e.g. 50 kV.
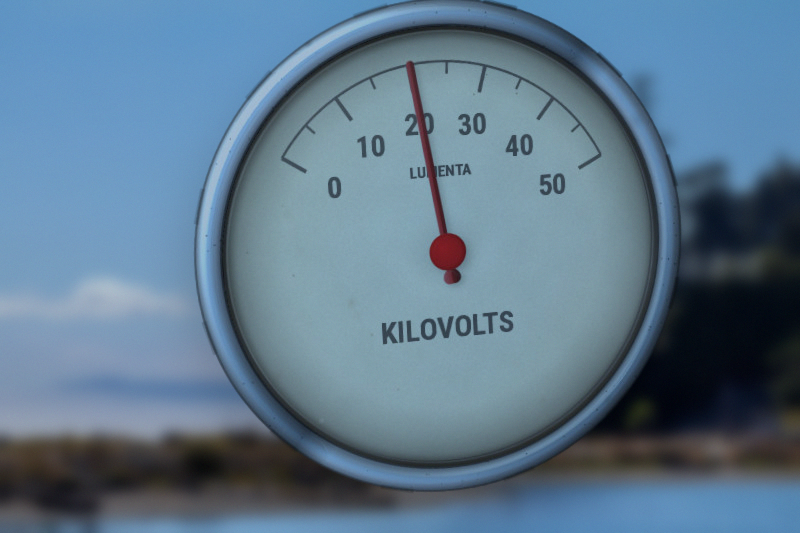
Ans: 20 kV
